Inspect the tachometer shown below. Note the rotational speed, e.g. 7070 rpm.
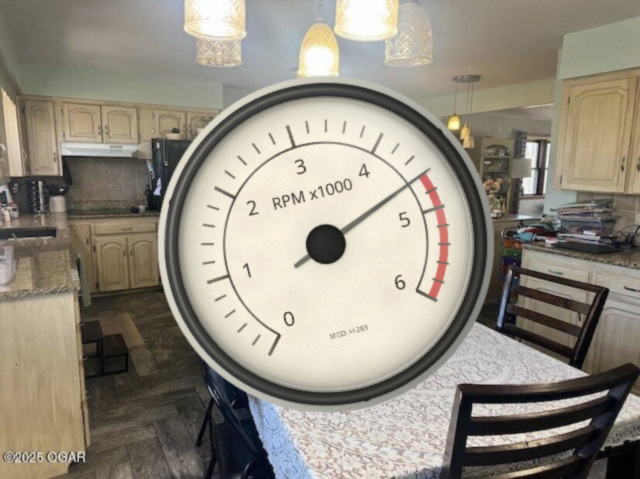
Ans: 4600 rpm
